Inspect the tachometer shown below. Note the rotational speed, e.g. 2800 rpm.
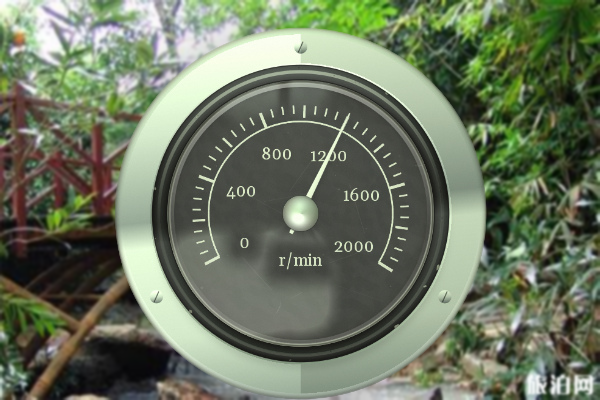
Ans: 1200 rpm
